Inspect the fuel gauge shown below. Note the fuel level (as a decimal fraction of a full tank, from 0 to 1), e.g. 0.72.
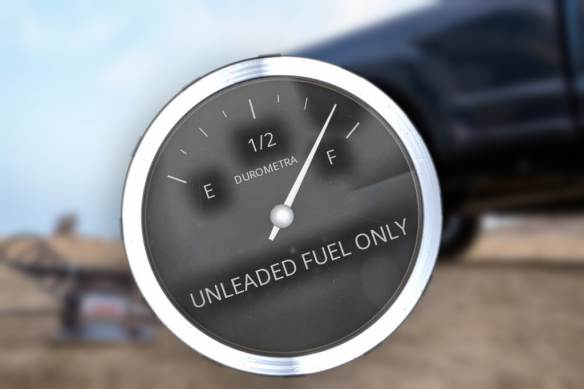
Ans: 0.875
